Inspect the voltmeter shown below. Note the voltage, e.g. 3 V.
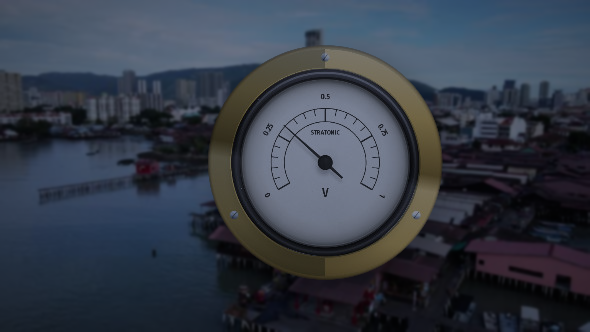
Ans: 0.3 V
